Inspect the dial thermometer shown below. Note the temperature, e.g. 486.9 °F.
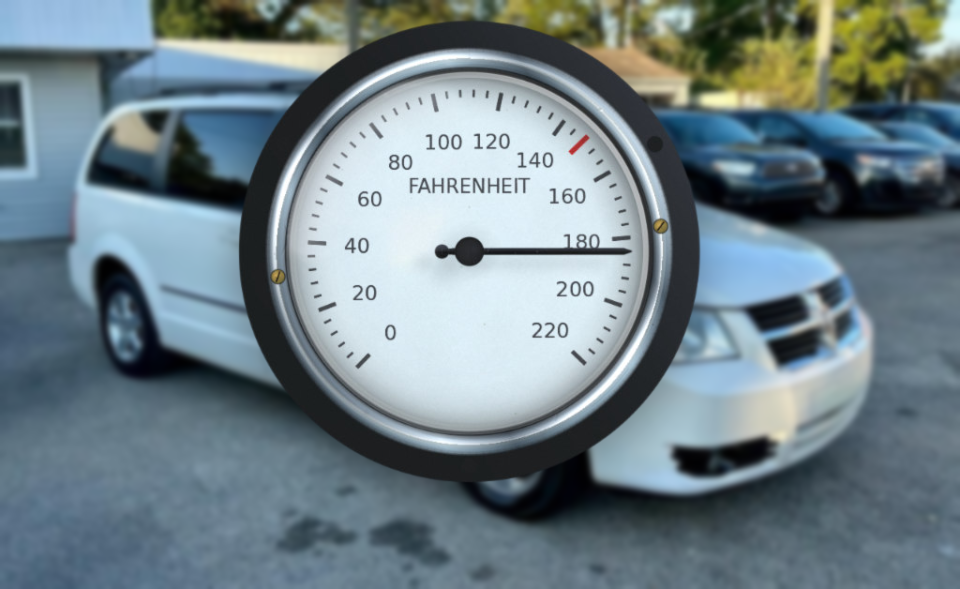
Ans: 184 °F
